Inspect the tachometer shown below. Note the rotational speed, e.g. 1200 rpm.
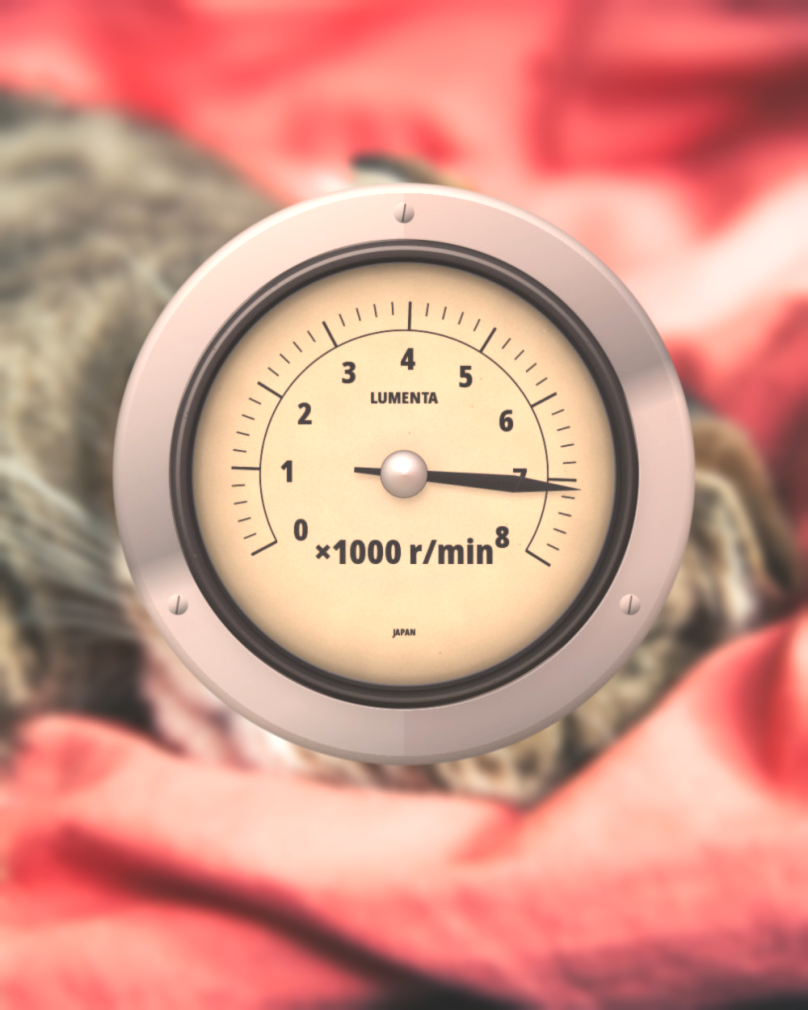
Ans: 7100 rpm
